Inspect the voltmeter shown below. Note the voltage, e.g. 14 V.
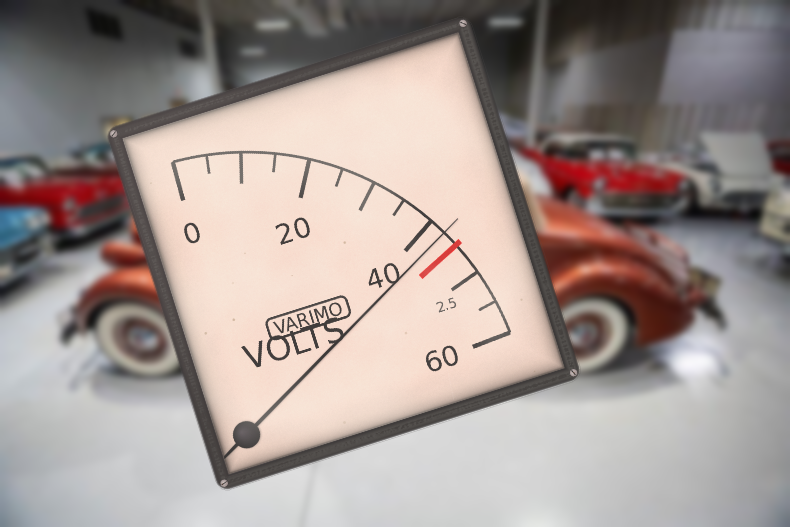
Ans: 42.5 V
